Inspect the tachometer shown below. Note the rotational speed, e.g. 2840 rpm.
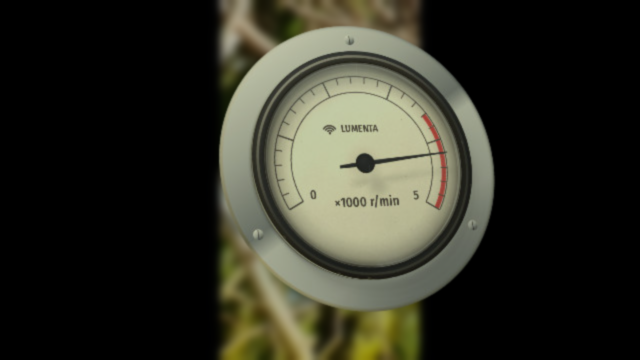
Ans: 4200 rpm
